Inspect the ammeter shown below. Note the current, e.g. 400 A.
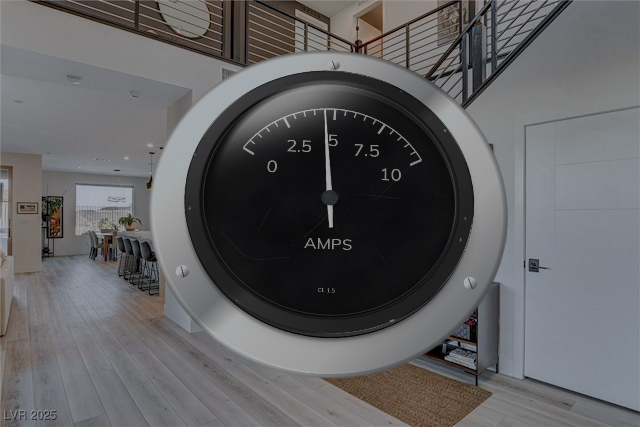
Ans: 4.5 A
